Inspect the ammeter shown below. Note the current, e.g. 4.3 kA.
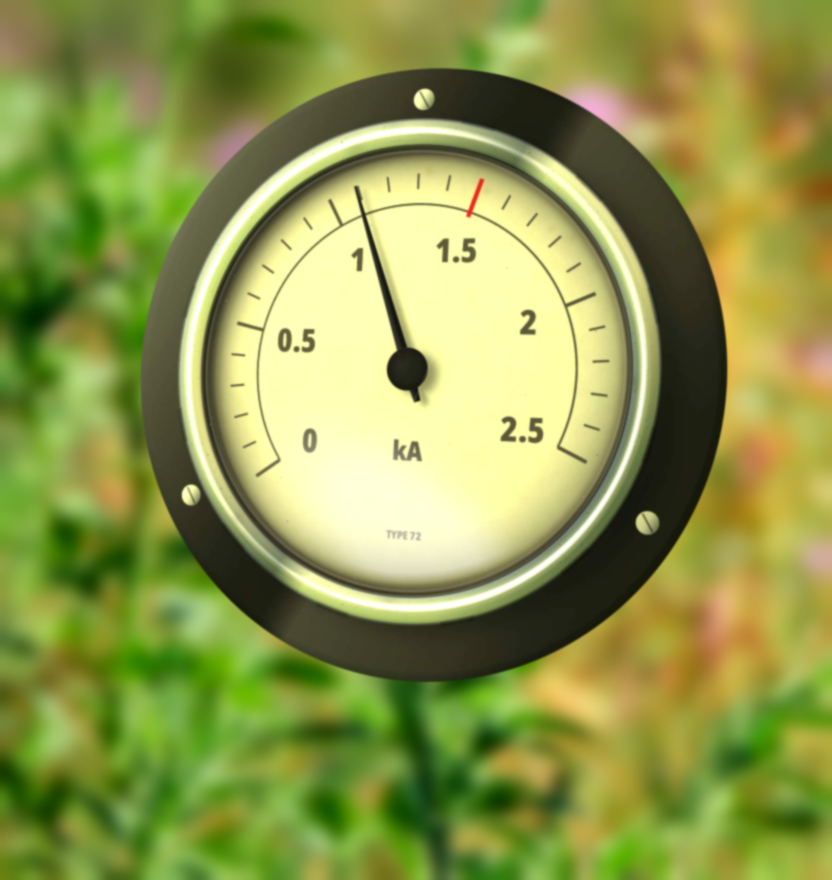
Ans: 1.1 kA
